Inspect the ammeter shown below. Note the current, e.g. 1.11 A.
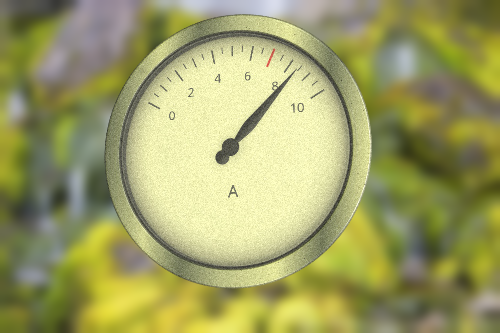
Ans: 8.5 A
